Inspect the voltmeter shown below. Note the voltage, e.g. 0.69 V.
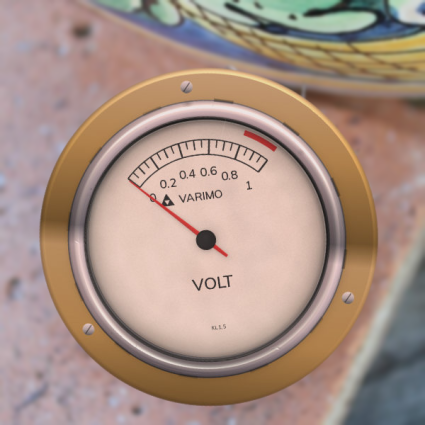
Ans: 0 V
